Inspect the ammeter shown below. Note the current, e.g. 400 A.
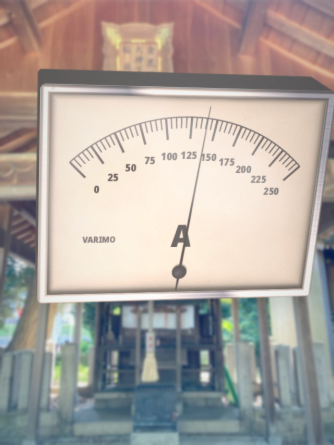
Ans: 140 A
